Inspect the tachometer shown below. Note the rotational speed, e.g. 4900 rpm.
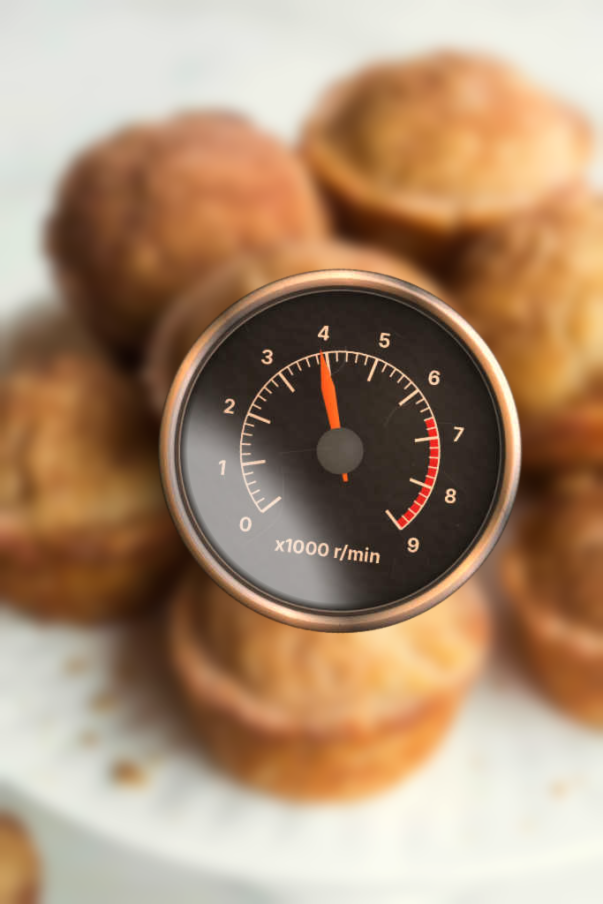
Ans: 3900 rpm
